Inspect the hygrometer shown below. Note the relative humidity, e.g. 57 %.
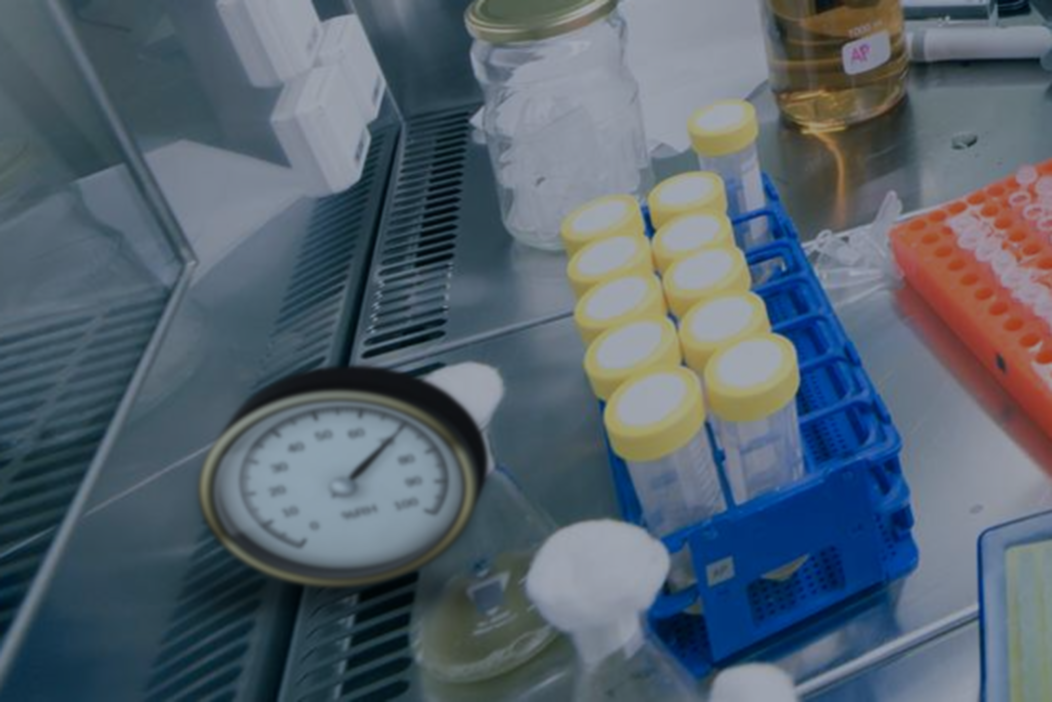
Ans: 70 %
